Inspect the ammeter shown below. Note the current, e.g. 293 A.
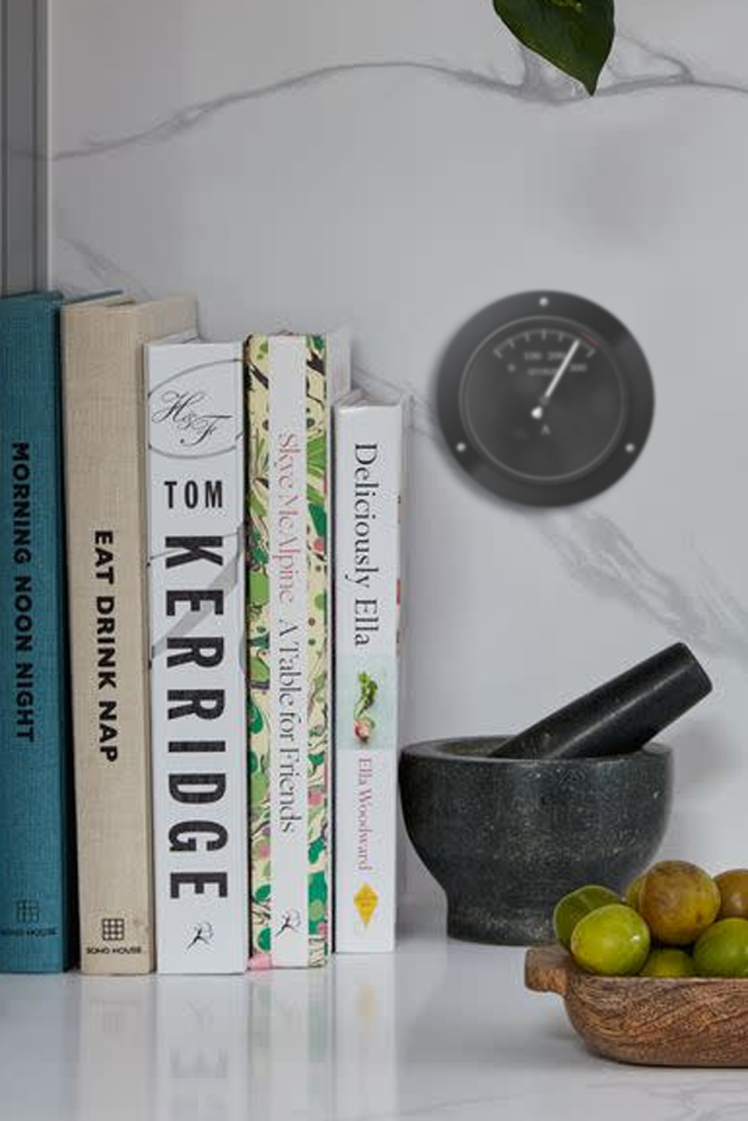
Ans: 250 A
